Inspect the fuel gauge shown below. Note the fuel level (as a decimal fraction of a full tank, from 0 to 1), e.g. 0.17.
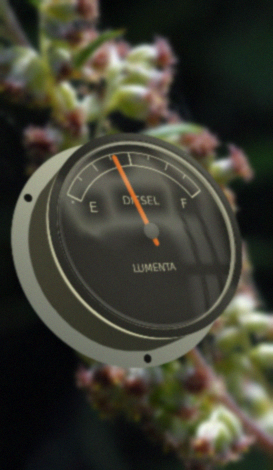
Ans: 0.375
